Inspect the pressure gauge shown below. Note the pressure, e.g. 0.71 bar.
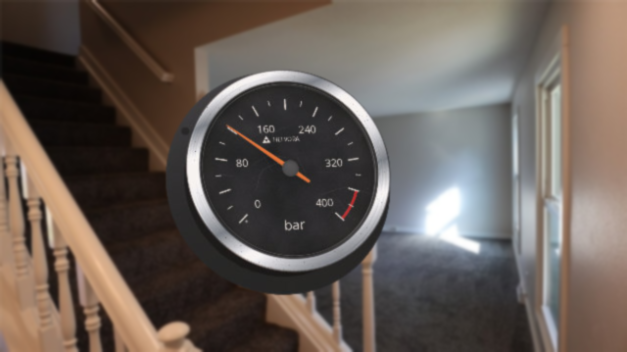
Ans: 120 bar
